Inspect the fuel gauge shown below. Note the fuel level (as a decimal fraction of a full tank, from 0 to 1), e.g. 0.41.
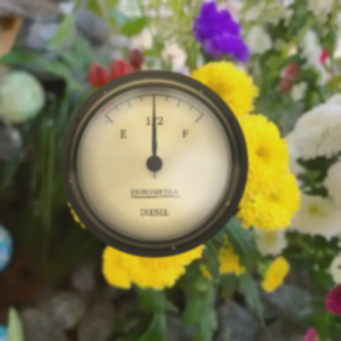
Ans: 0.5
